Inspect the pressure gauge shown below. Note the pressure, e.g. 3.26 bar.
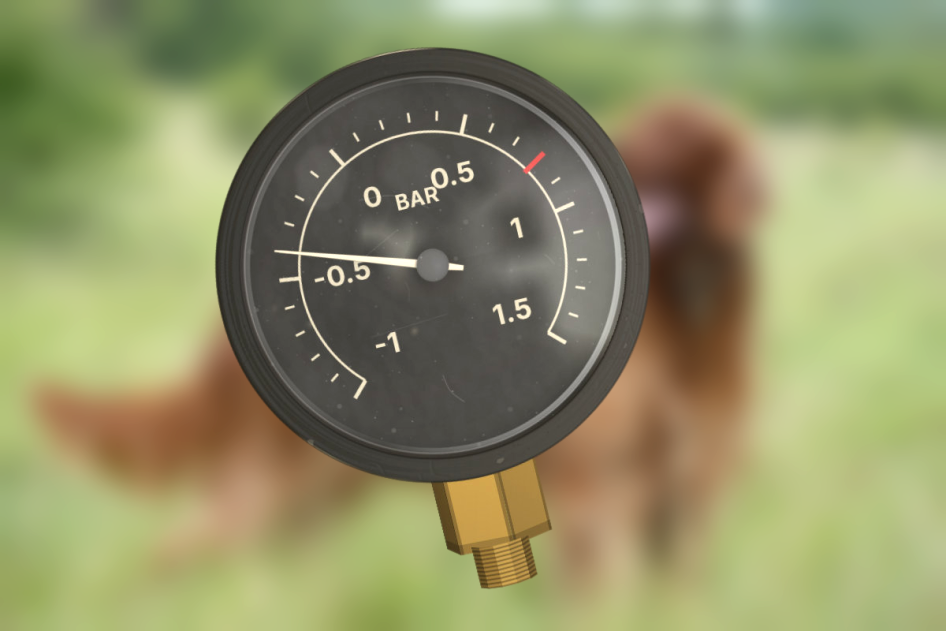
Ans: -0.4 bar
